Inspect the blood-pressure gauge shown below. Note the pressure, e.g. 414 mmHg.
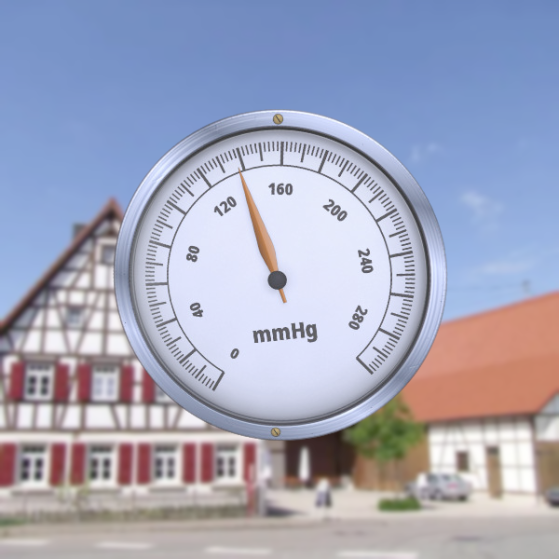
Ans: 138 mmHg
